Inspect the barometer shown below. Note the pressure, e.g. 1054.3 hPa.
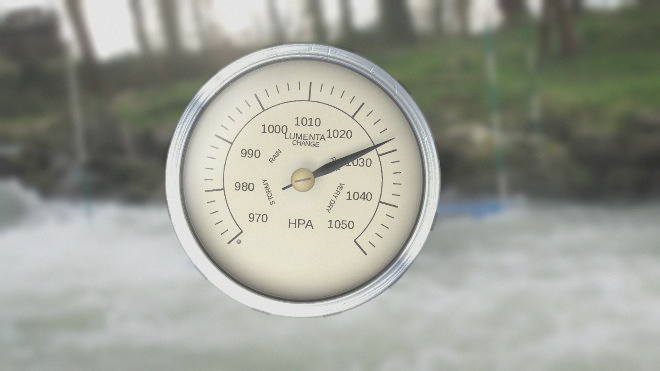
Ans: 1028 hPa
